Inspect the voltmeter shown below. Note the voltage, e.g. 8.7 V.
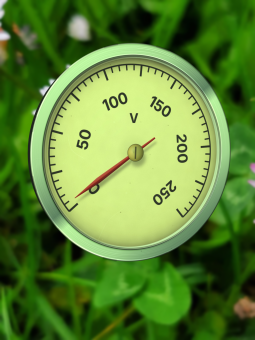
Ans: 5 V
